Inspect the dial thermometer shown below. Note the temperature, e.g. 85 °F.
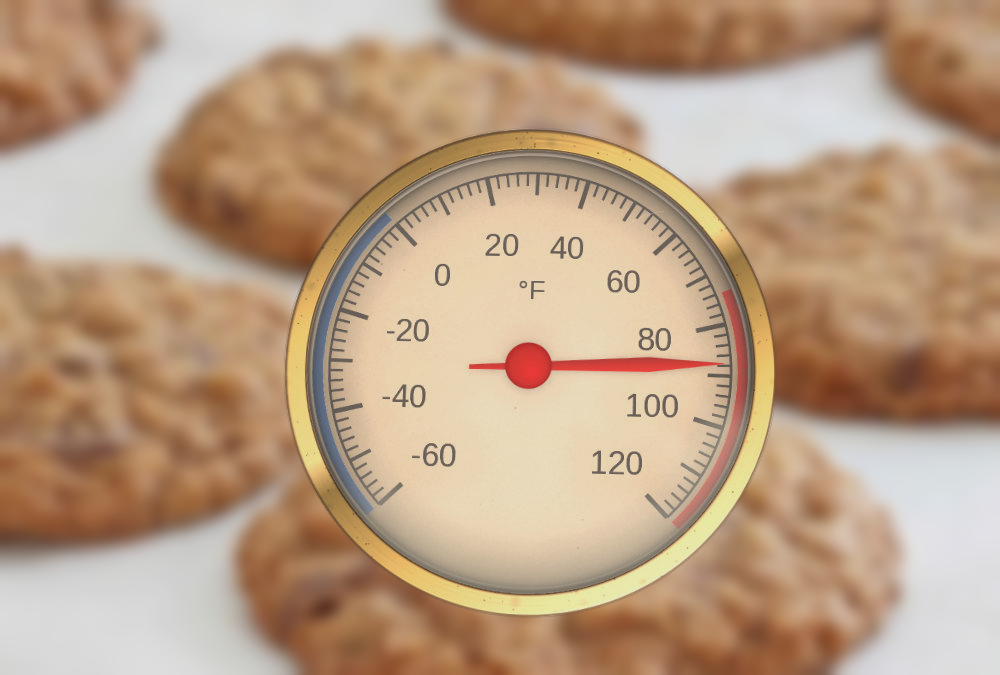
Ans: 88 °F
